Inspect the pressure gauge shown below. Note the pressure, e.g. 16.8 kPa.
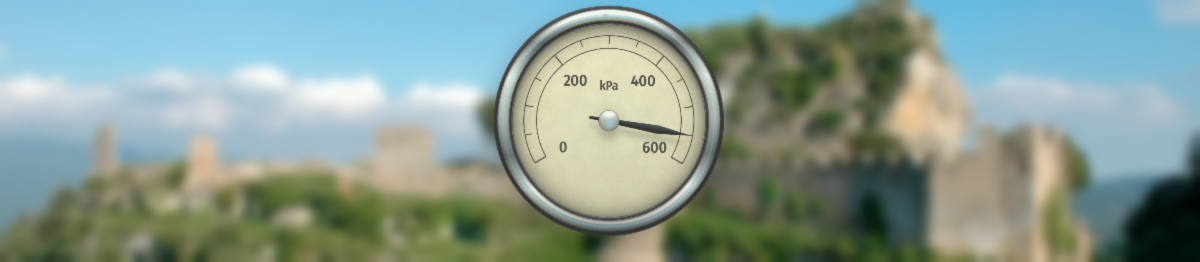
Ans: 550 kPa
